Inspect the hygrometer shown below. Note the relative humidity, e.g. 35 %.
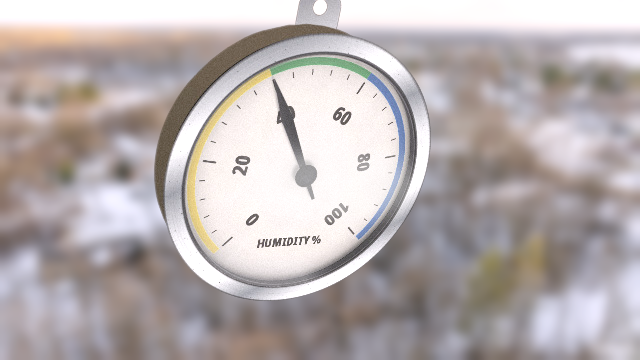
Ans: 40 %
